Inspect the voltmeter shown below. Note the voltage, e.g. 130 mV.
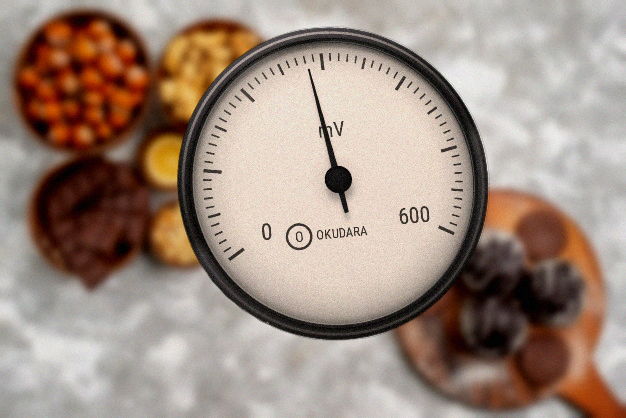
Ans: 280 mV
